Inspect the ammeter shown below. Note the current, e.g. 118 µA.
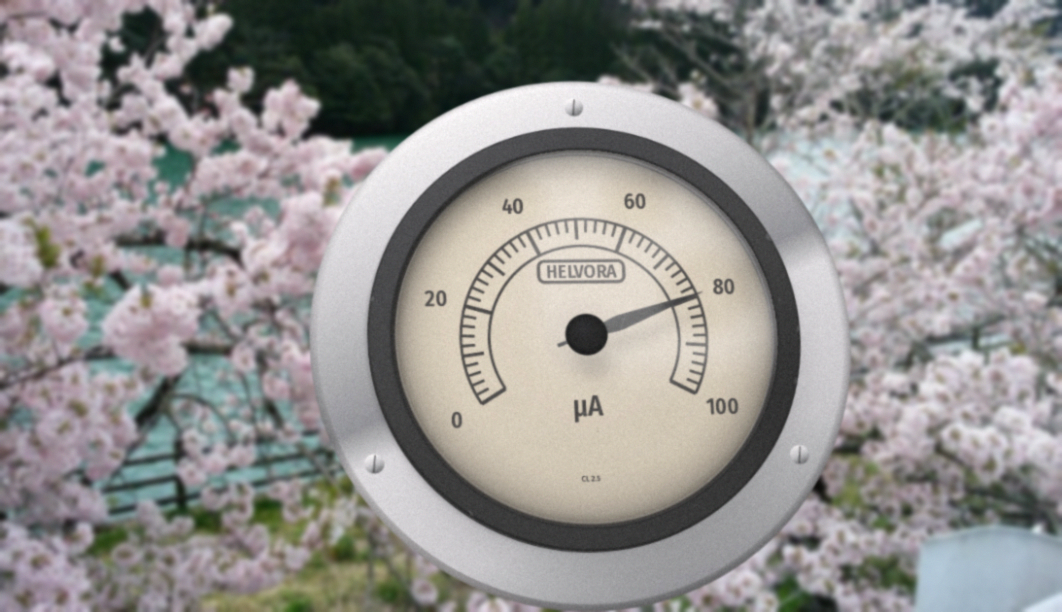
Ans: 80 µA
